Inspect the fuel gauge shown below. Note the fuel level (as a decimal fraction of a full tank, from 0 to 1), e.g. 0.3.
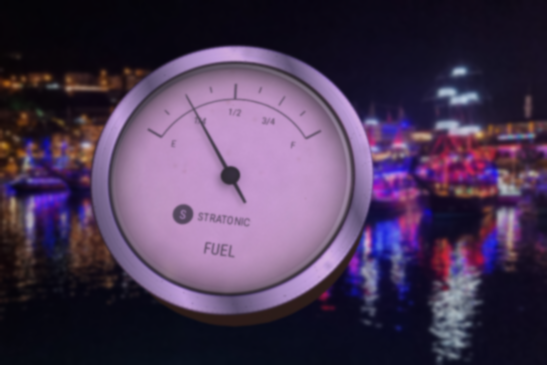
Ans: 0.25
